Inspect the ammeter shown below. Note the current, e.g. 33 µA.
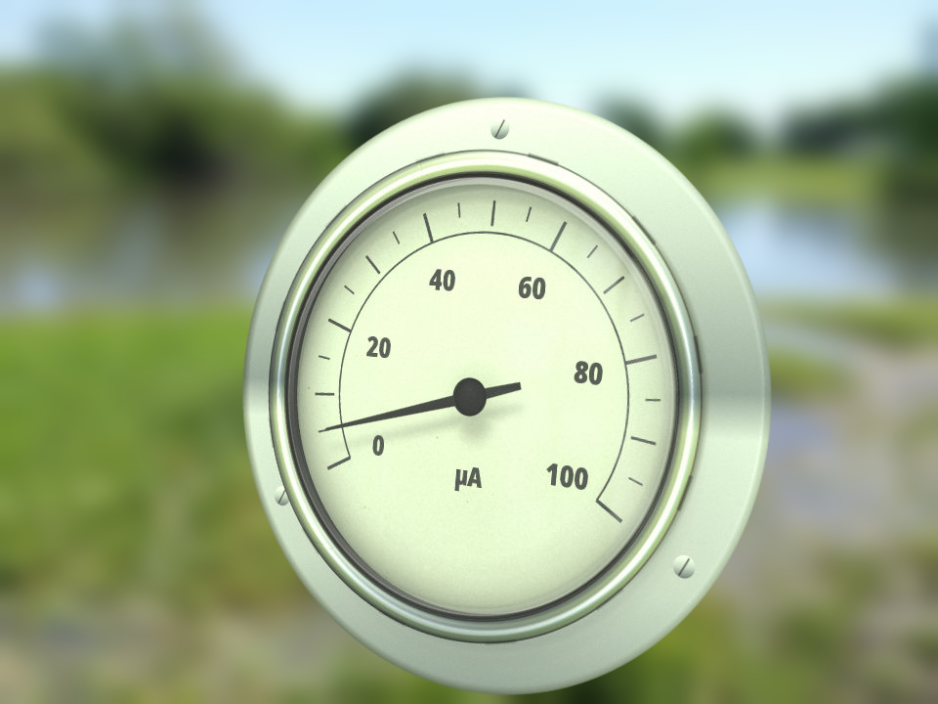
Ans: 5 µA
